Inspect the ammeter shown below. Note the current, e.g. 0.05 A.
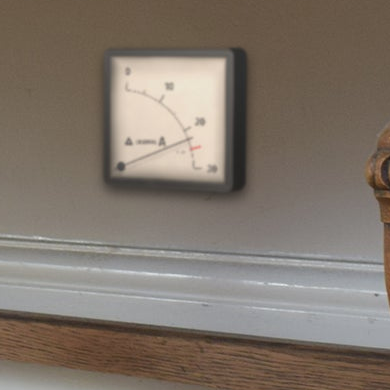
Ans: 22.5 A
